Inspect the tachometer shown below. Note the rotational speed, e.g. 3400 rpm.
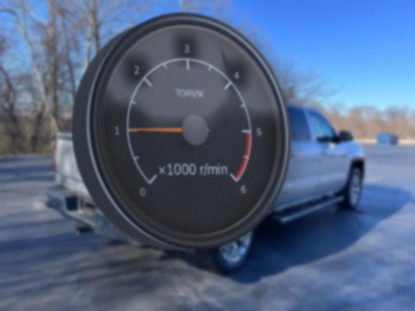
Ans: 1000 rpm
